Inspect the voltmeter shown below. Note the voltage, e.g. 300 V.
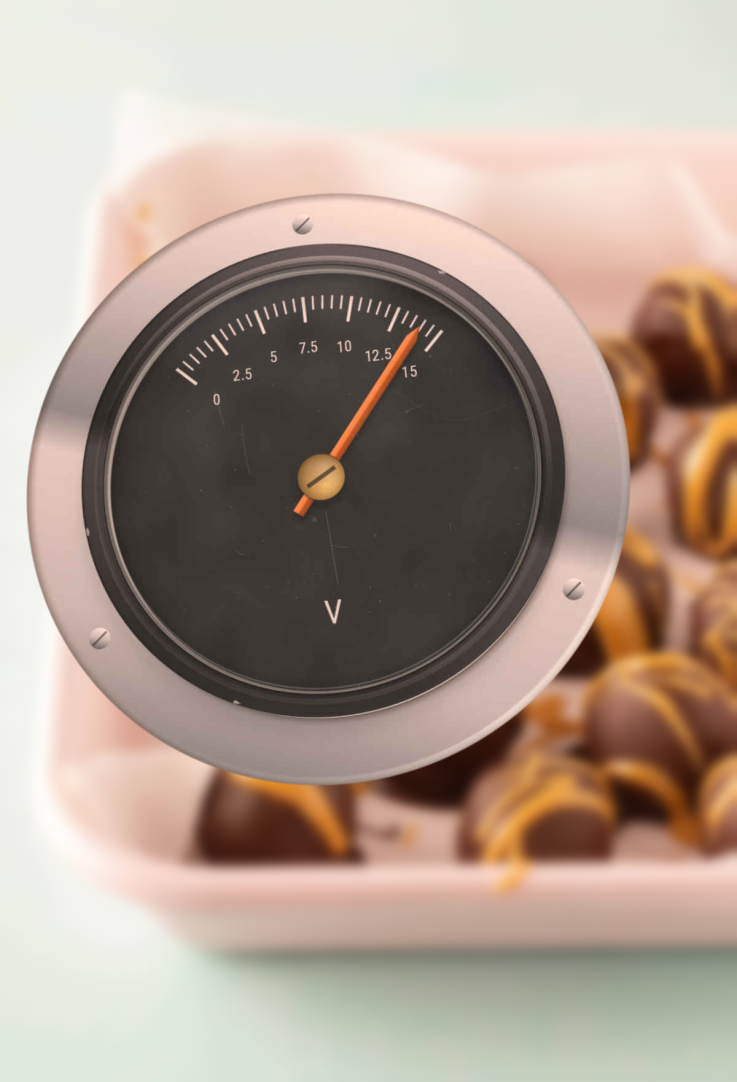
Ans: 14 V
